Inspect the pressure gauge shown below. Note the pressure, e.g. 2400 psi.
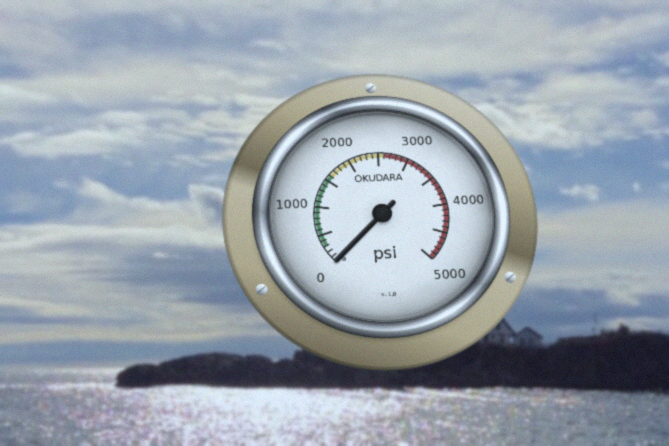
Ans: 0 psi
